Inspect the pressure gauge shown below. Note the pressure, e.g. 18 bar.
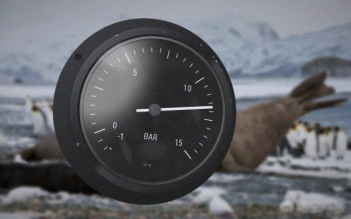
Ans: 11.75 bar
